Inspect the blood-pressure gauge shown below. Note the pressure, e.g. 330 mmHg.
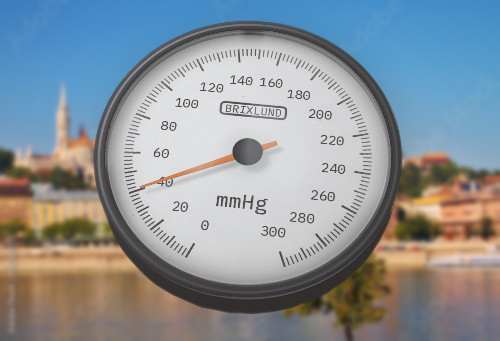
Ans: 40 mmHg
